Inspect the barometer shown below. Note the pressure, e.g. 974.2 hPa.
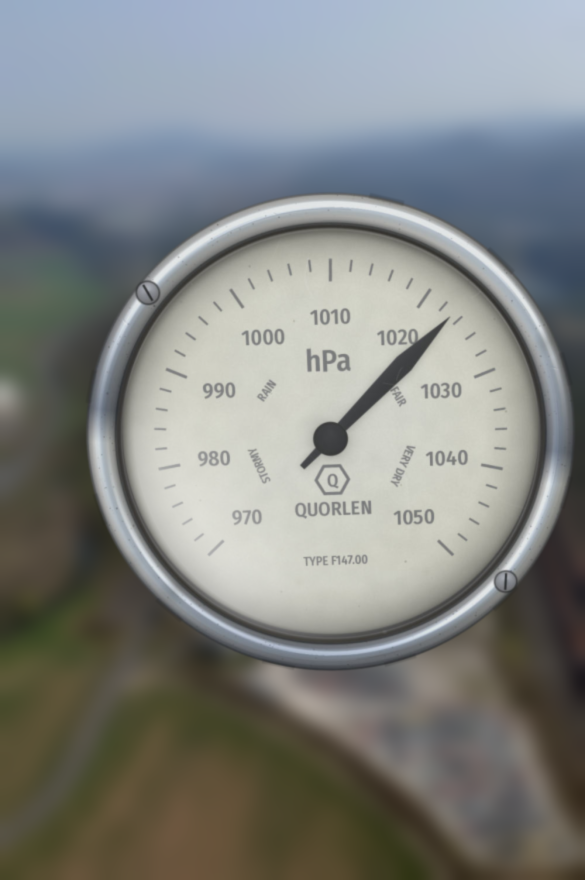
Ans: 1023 hPa
